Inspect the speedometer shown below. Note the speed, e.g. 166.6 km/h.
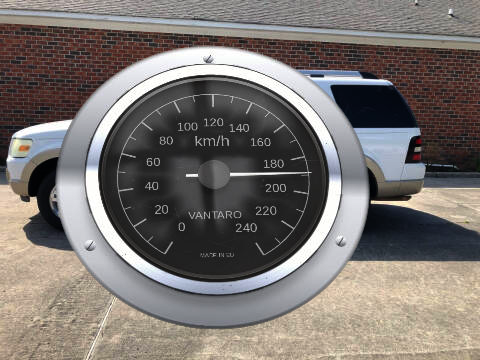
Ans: 190 km/h
